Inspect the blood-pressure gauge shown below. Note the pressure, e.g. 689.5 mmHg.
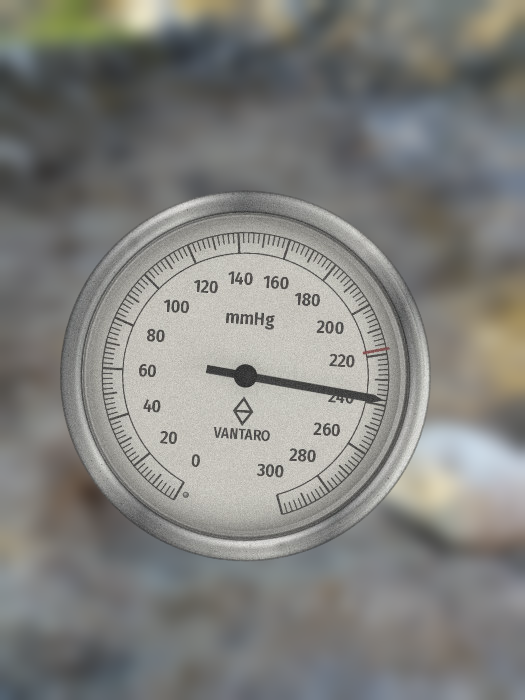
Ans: 238 mmHg
